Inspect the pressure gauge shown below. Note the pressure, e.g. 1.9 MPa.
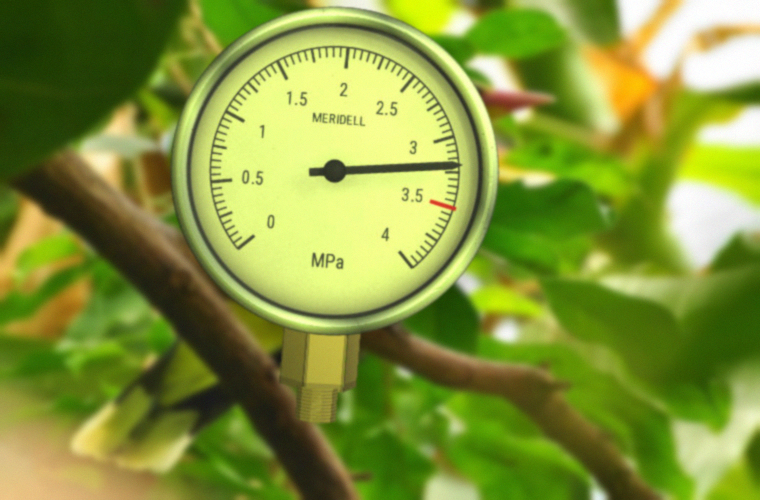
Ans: 3.2 MPa
